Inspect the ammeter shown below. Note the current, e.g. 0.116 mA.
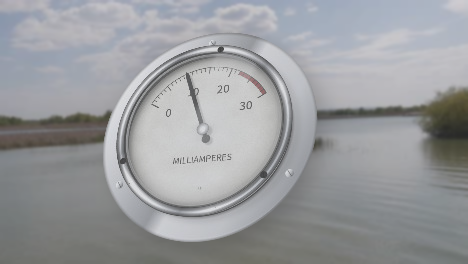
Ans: 10 mA
